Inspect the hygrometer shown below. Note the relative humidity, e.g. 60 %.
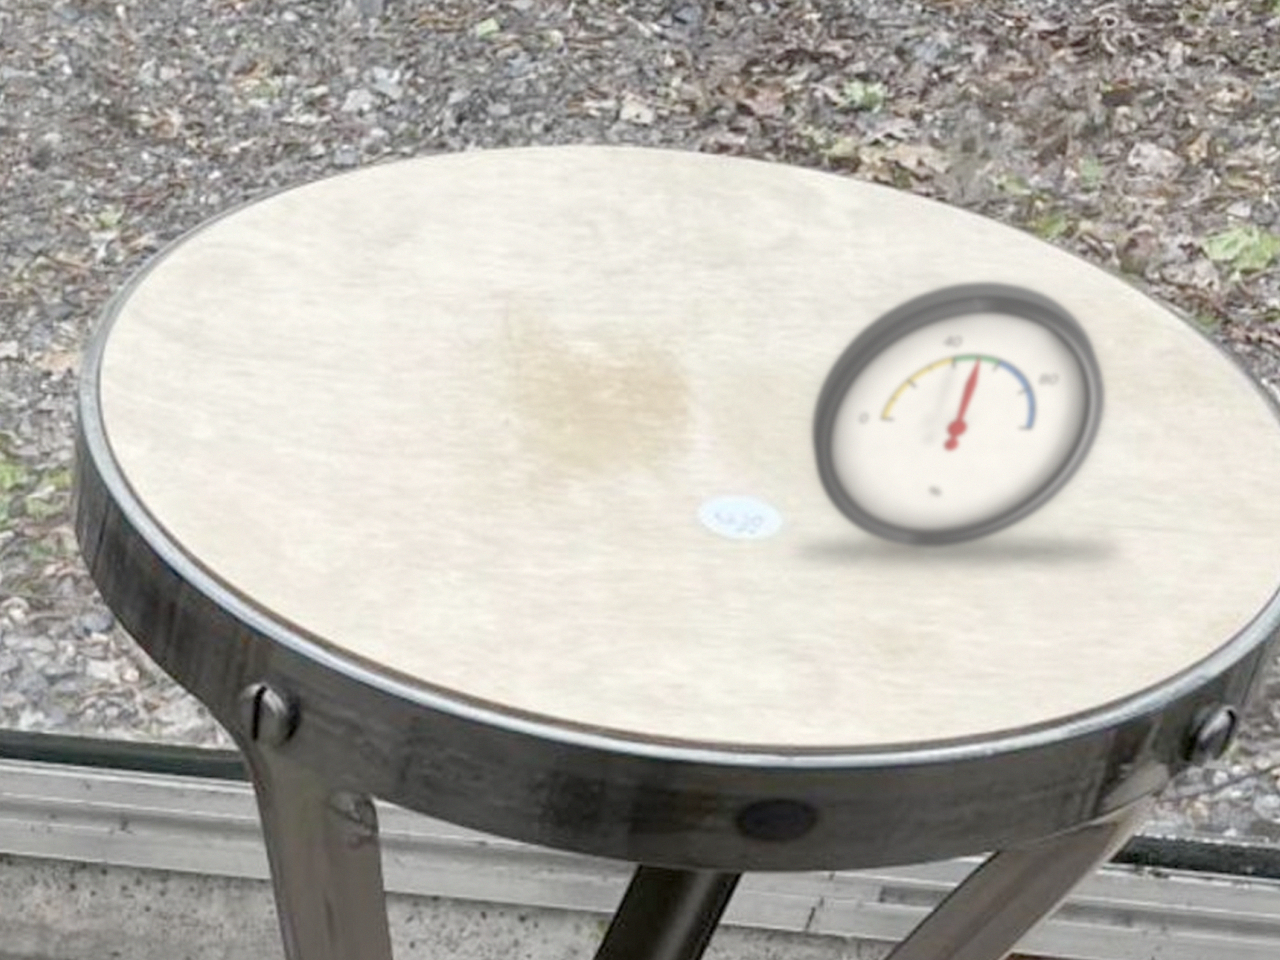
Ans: 50 %
